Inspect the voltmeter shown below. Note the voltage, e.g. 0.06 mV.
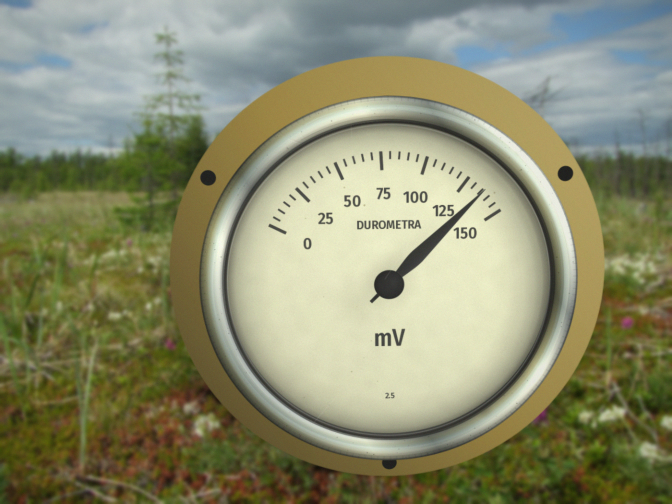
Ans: 135 mV
